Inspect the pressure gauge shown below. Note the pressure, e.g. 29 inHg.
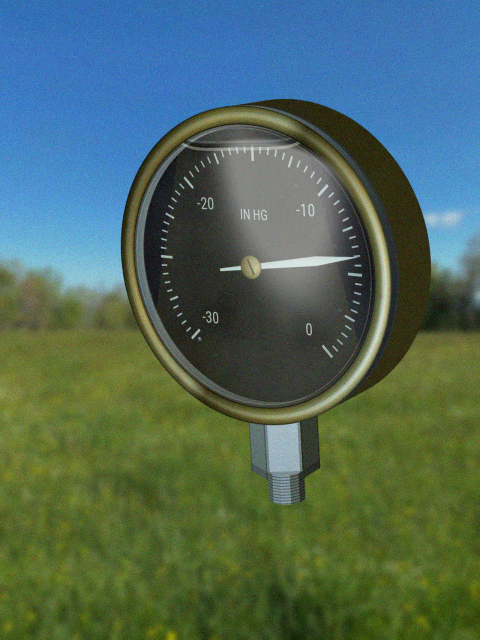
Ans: -6 inHg
